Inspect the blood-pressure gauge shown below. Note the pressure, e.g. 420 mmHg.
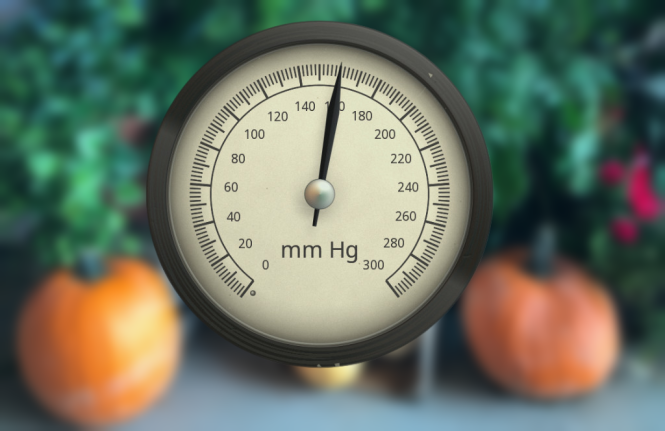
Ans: 160 mmHg
